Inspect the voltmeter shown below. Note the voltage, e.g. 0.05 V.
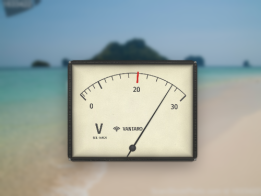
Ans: 27 V
